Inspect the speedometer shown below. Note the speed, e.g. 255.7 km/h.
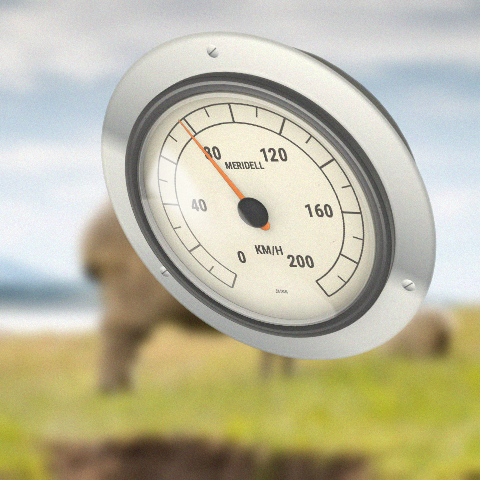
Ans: 80 km/h
